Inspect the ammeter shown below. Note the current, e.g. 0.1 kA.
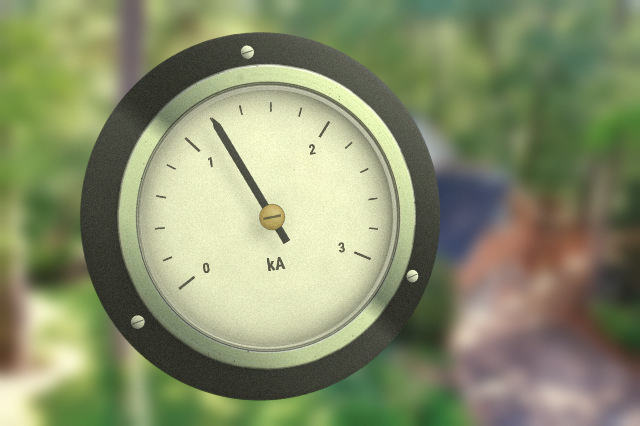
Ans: 1.2 kA
